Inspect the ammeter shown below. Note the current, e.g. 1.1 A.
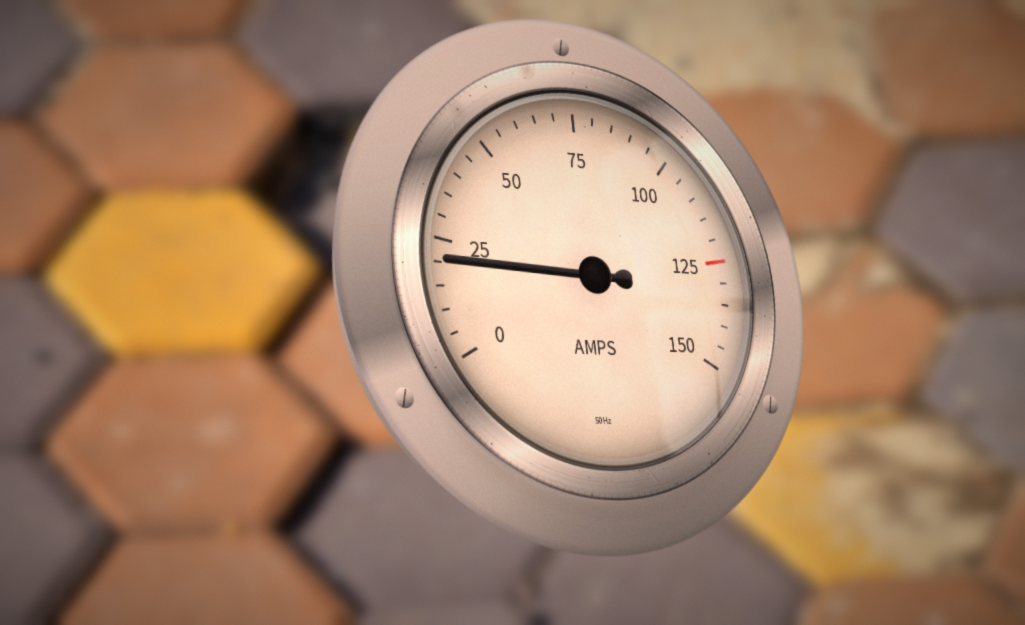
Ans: 20 A
